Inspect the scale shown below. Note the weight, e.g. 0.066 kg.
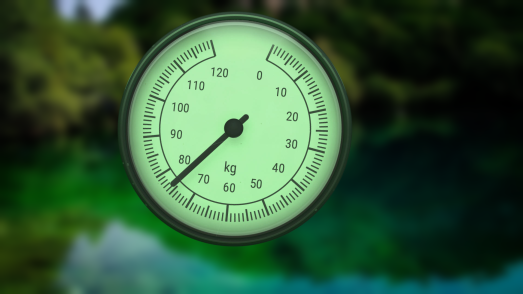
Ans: 76 kg
